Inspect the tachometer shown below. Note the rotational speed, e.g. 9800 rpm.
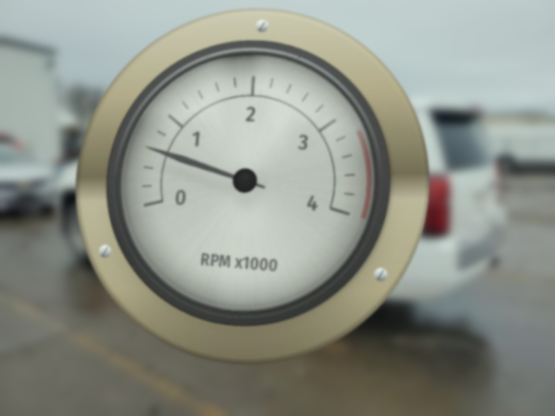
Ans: 600 rpm
